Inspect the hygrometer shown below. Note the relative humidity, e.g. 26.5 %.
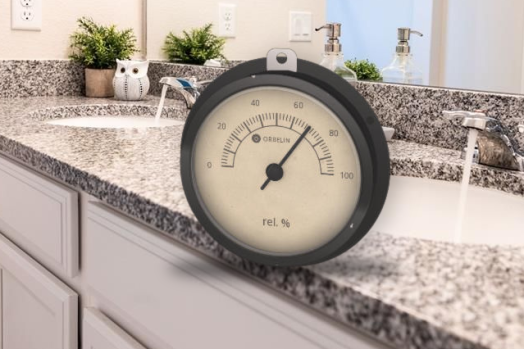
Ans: 70 %
